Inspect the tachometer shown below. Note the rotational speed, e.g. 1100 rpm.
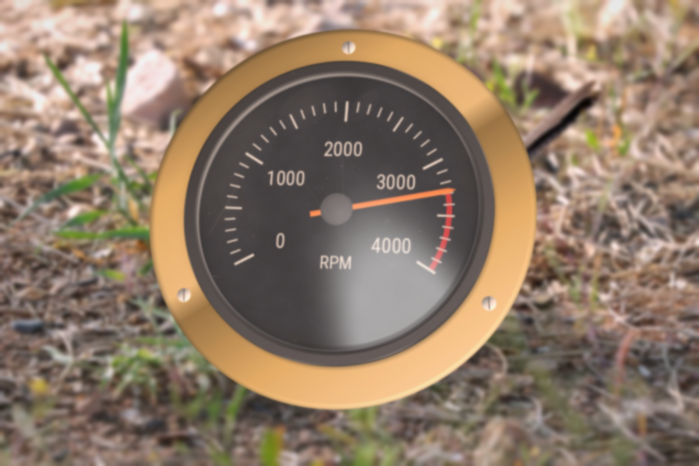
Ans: 3300 rpm
